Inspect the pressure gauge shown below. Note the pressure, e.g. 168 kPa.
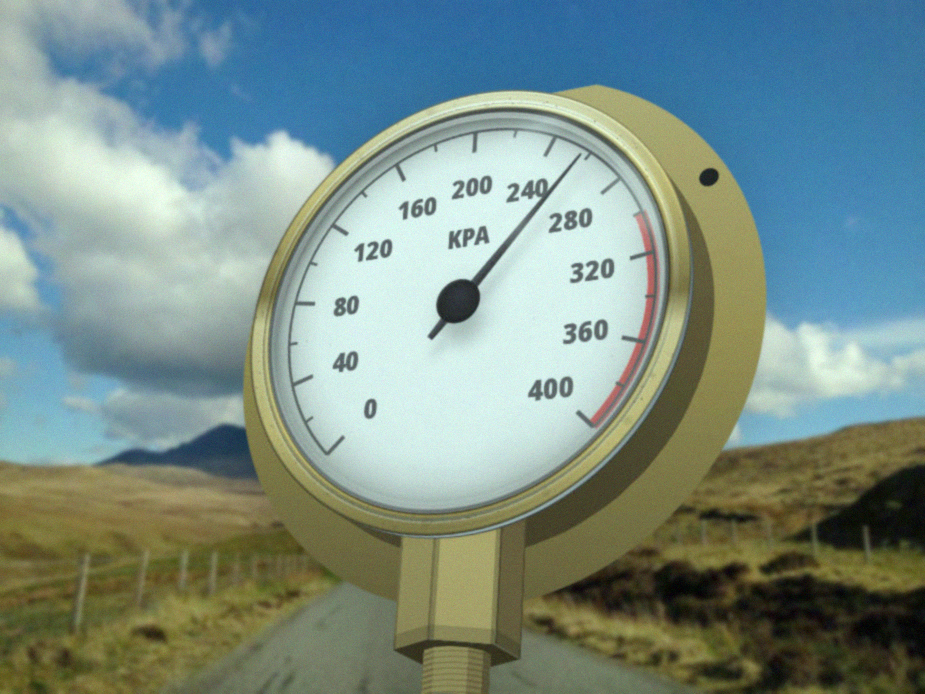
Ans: 260 kPa
